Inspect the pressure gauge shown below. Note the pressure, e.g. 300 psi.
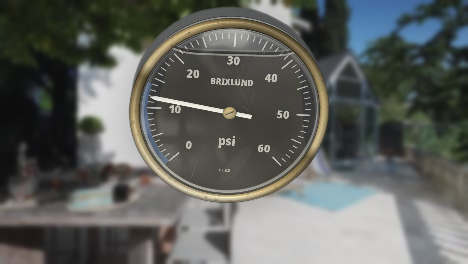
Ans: 12 psi
